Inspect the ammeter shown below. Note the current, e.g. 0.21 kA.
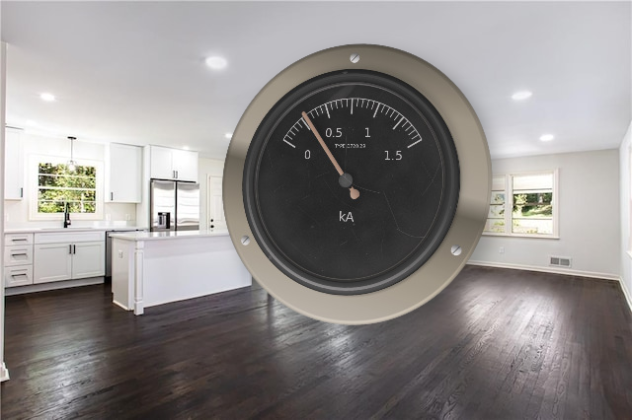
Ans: 0.3 kA
